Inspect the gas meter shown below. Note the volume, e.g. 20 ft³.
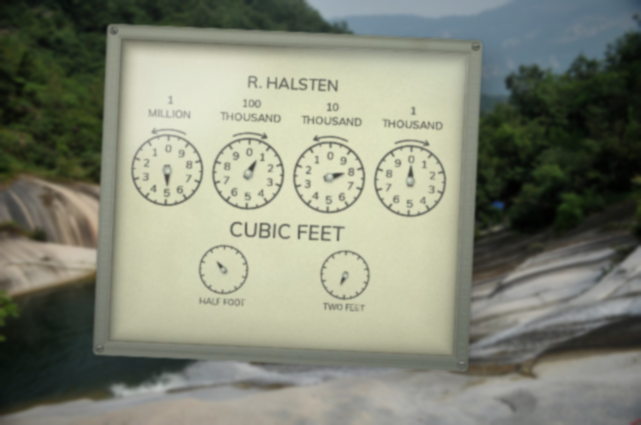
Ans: 508000 ft³
